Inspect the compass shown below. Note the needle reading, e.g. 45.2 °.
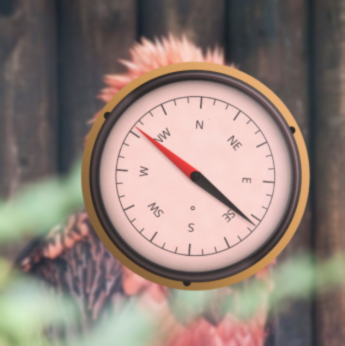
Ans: 305 °
